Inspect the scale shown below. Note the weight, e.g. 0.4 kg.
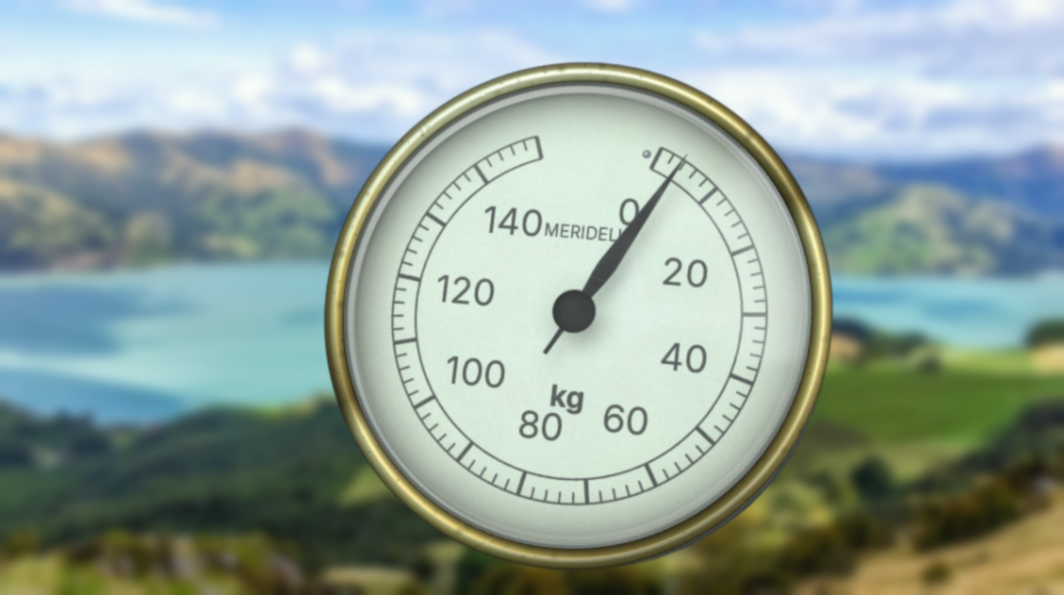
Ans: 4 kg
